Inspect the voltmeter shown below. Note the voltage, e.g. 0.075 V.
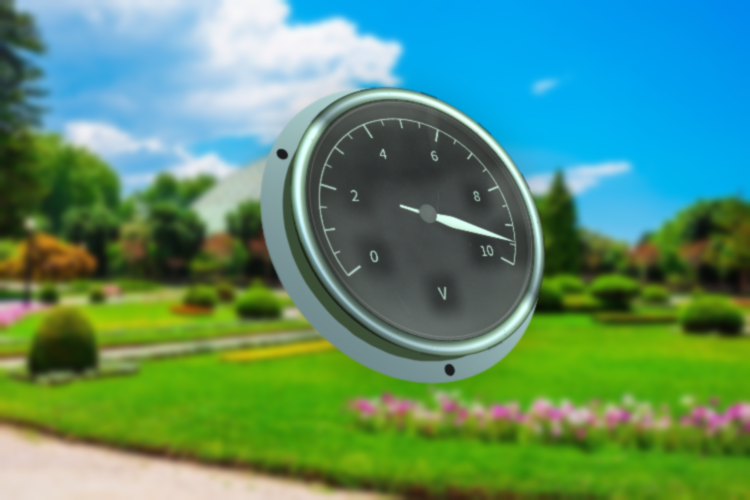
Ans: 9.5 V
